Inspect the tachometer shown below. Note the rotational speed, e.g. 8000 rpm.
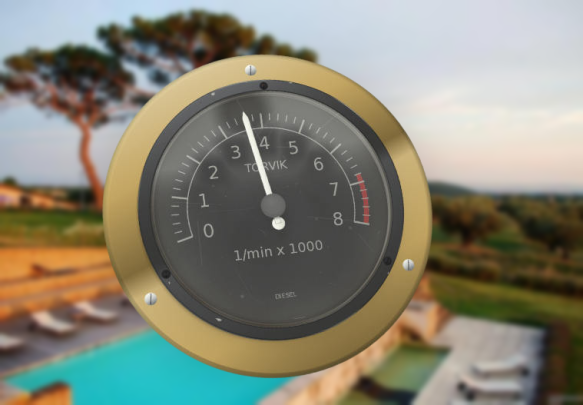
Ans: 3600 rpm
